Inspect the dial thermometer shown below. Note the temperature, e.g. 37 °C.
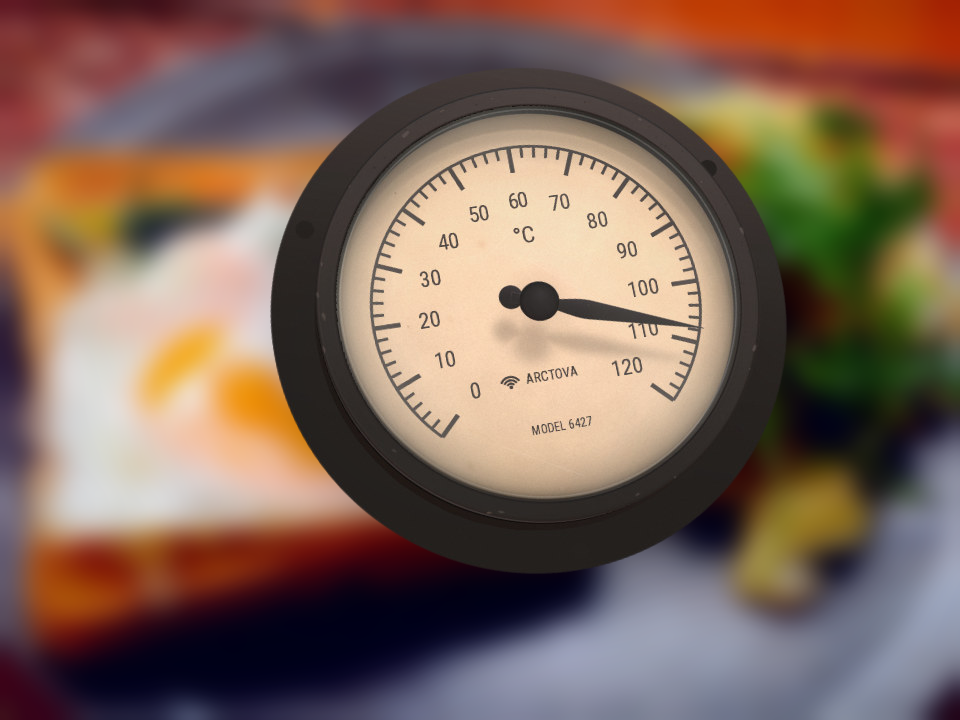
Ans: 108 °C
